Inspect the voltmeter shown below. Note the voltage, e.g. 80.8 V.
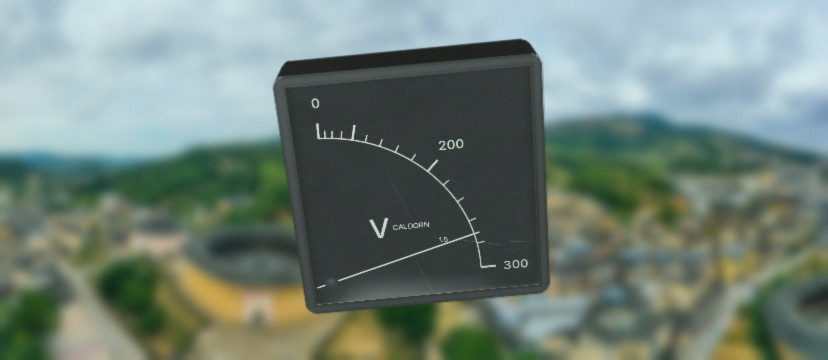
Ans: 270 V
